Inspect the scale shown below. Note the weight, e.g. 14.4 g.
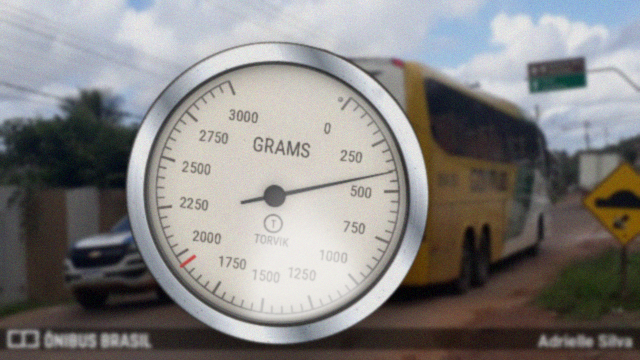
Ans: 400 g
